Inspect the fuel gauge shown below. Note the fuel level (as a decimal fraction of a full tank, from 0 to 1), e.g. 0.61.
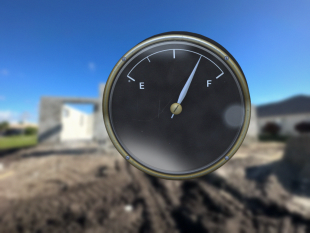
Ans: 0.75
